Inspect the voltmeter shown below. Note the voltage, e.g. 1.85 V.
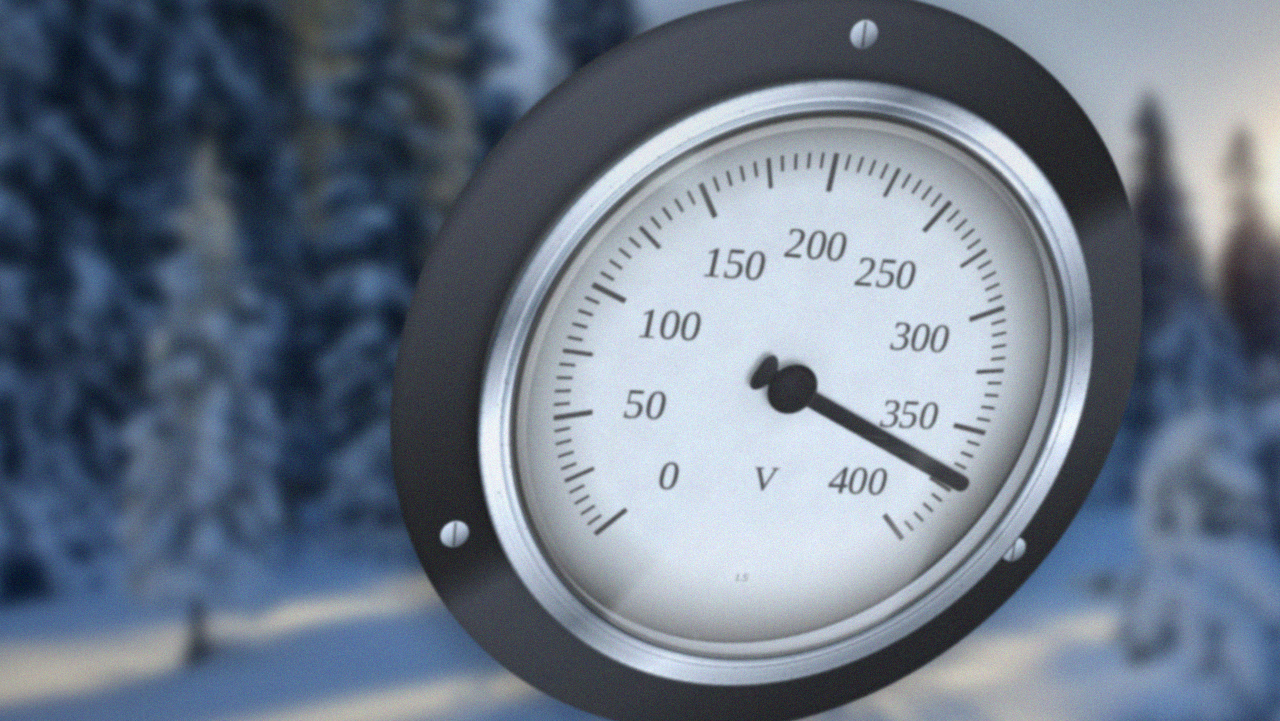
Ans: 370 V
